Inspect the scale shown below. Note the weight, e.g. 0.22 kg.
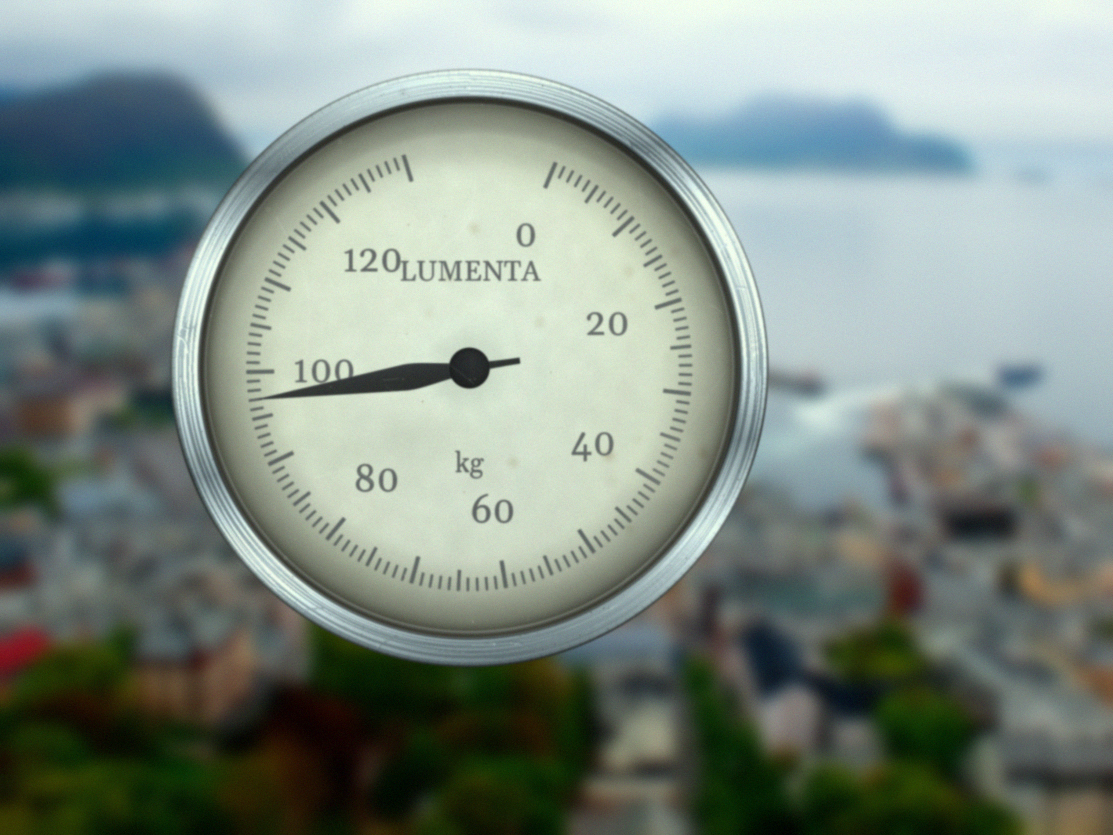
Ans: 97 kg
